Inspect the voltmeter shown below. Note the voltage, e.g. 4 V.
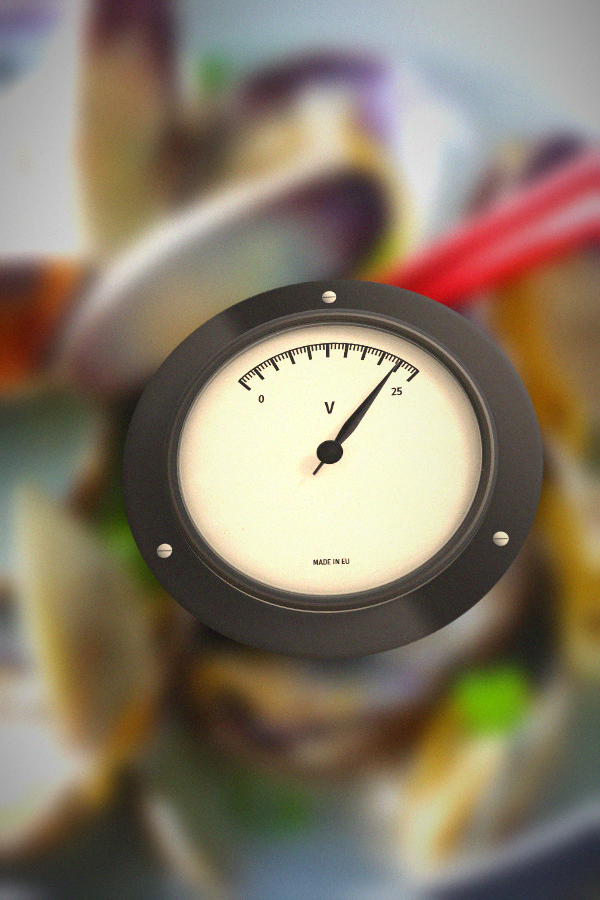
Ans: 22.5 V
